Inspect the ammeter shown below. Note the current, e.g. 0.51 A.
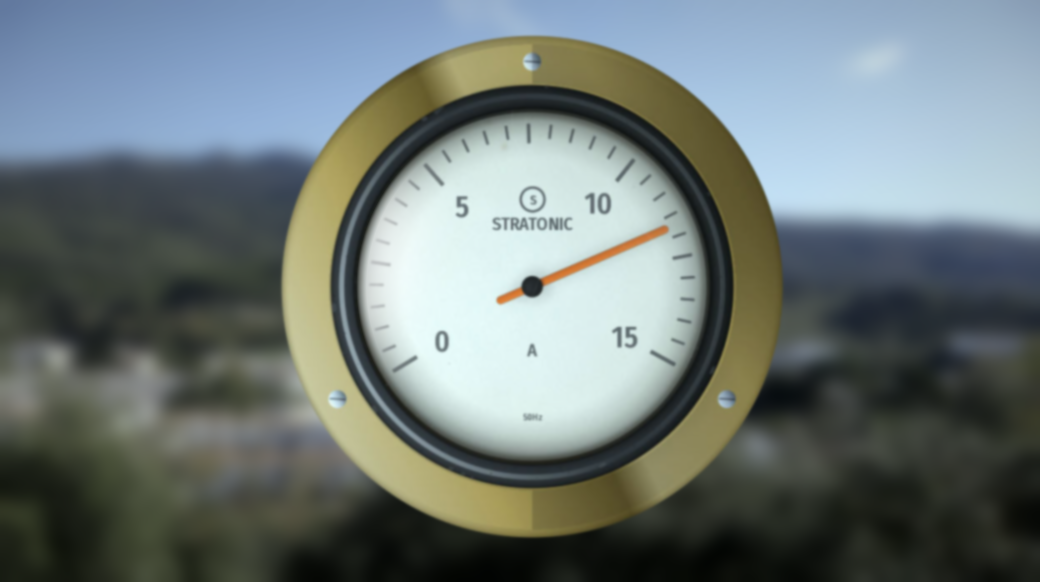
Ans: 11.75 A
